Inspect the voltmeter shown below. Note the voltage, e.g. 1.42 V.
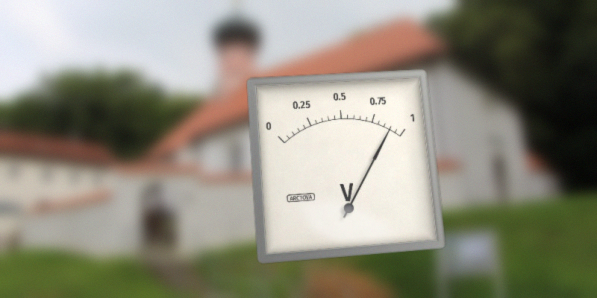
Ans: 0.9 V
